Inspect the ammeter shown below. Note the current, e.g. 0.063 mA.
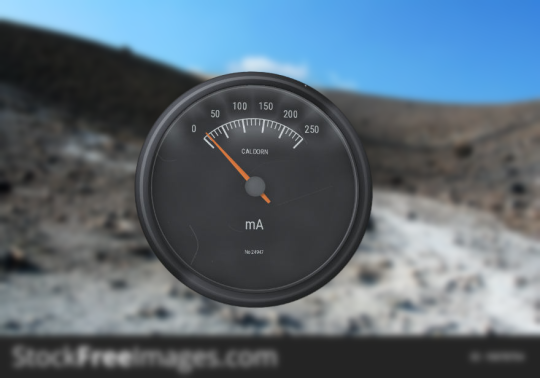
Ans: 10 mA
